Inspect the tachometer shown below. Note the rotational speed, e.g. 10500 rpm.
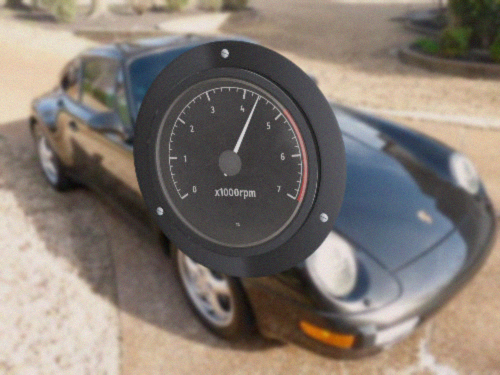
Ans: 4400 rpm
